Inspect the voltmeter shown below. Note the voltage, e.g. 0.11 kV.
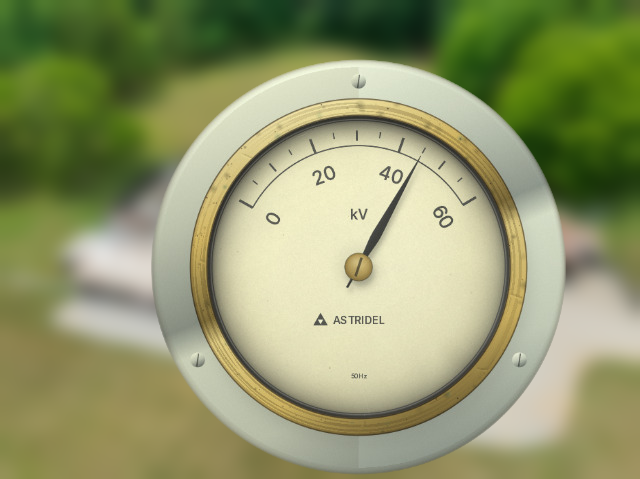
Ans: 45 kV
